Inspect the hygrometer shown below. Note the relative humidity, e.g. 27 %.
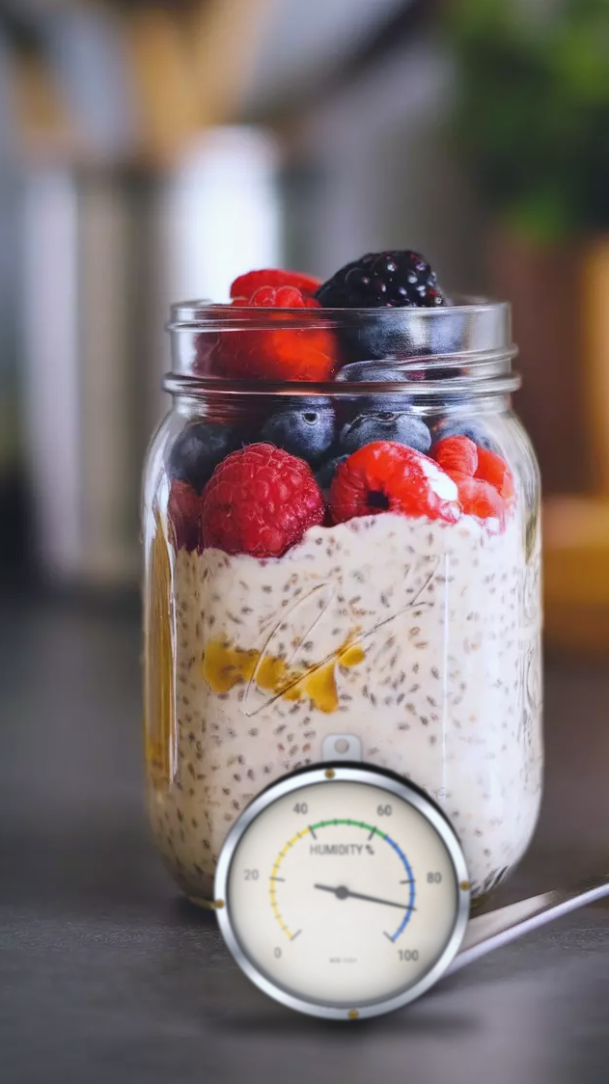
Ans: 88 %
